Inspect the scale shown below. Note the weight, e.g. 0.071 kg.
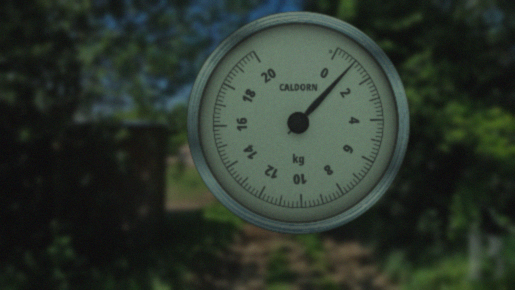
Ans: 1 kg
